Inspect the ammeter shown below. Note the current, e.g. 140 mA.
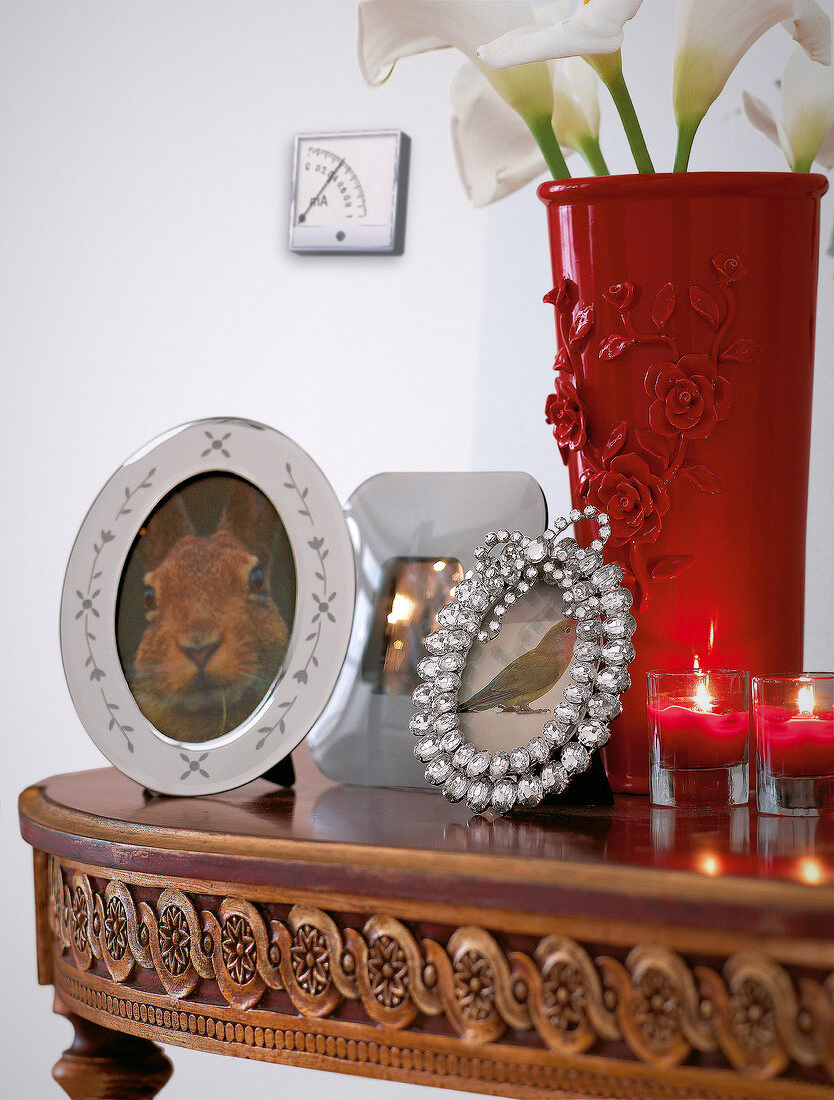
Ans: 0.4 mA
